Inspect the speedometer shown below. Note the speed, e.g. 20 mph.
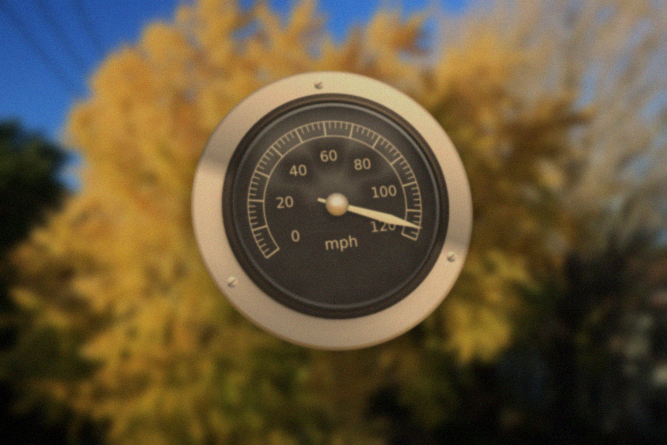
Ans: 116 mph
